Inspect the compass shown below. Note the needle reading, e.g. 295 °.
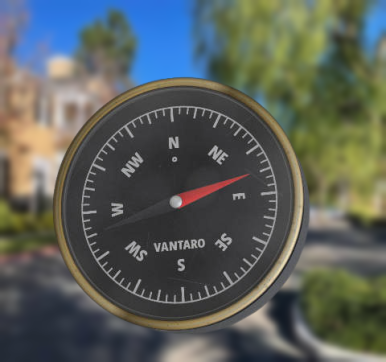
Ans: 75 °
